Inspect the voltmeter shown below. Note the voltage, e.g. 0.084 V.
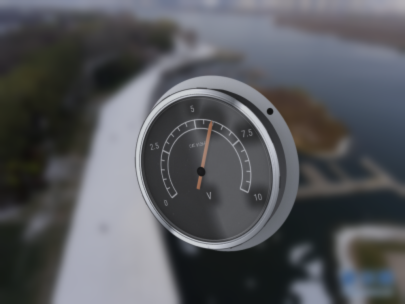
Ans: 6 V
